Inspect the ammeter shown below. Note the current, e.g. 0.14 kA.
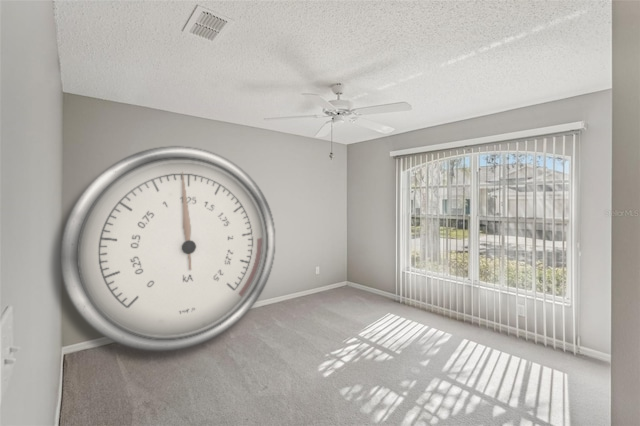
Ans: 1.2 kA
